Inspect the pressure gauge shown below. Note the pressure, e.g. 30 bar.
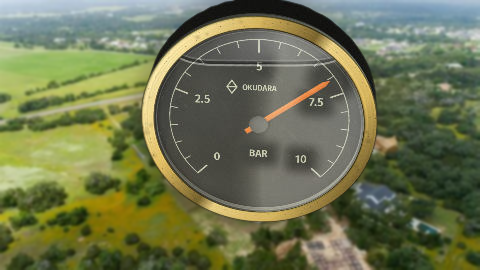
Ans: 7 bar
